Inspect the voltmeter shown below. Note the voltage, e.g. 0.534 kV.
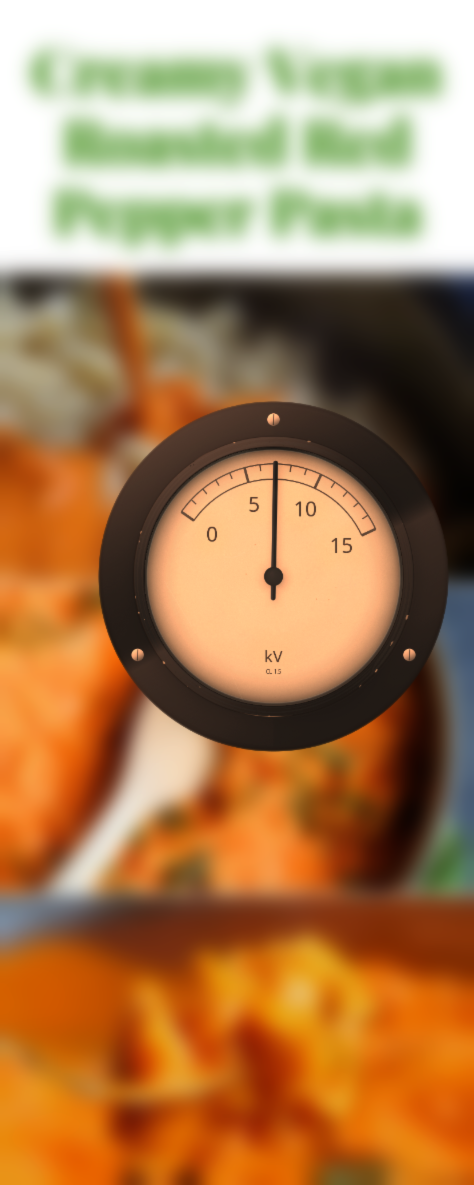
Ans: 7 kV
